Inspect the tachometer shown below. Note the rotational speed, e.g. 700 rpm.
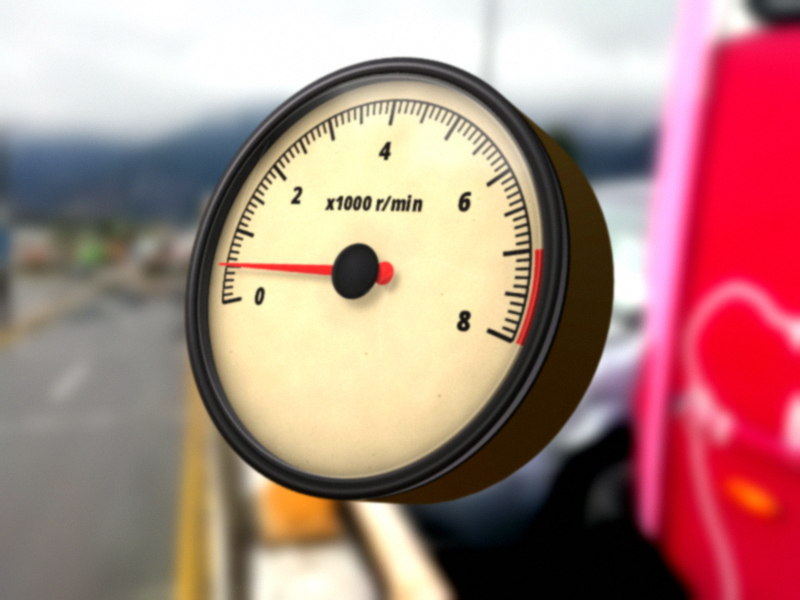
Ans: 500 rpm
